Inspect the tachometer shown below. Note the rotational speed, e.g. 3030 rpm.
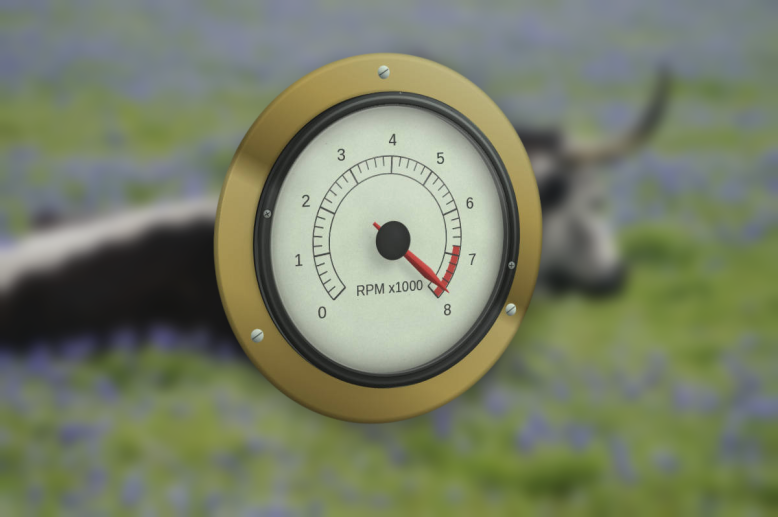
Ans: 7800 rpm
